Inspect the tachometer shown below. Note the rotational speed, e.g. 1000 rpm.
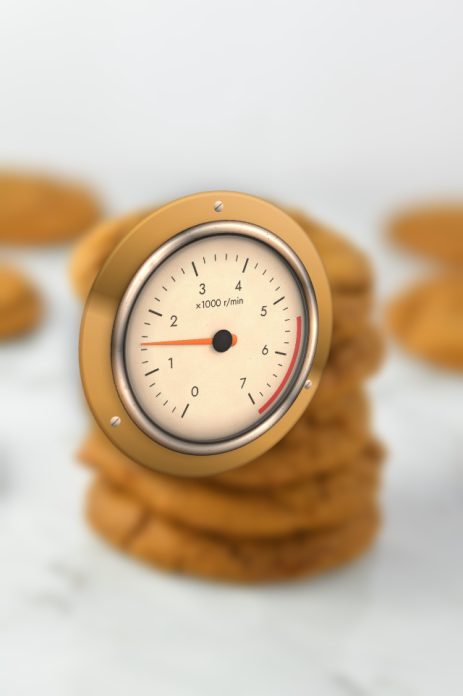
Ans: 1500 rpm
